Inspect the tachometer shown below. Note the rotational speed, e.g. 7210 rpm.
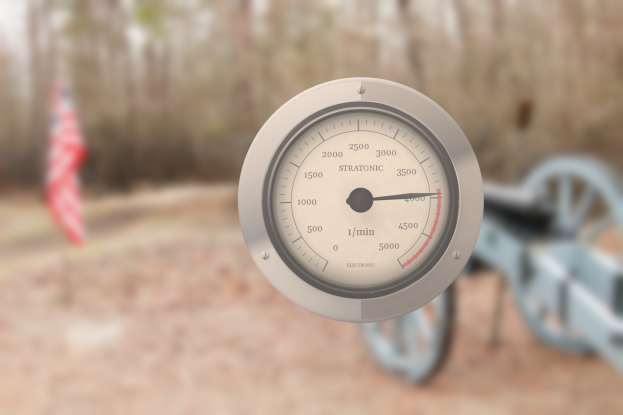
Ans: 3950 rpm
